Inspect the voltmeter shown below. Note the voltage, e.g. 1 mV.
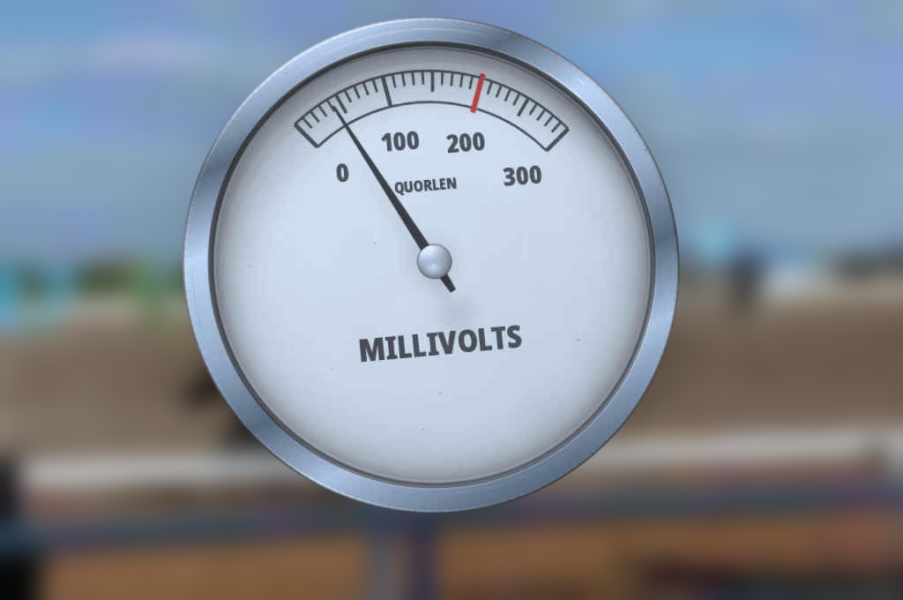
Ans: 40 mV
